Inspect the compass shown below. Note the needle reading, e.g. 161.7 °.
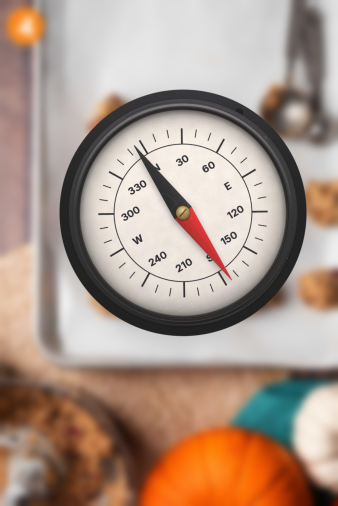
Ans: 175 °
